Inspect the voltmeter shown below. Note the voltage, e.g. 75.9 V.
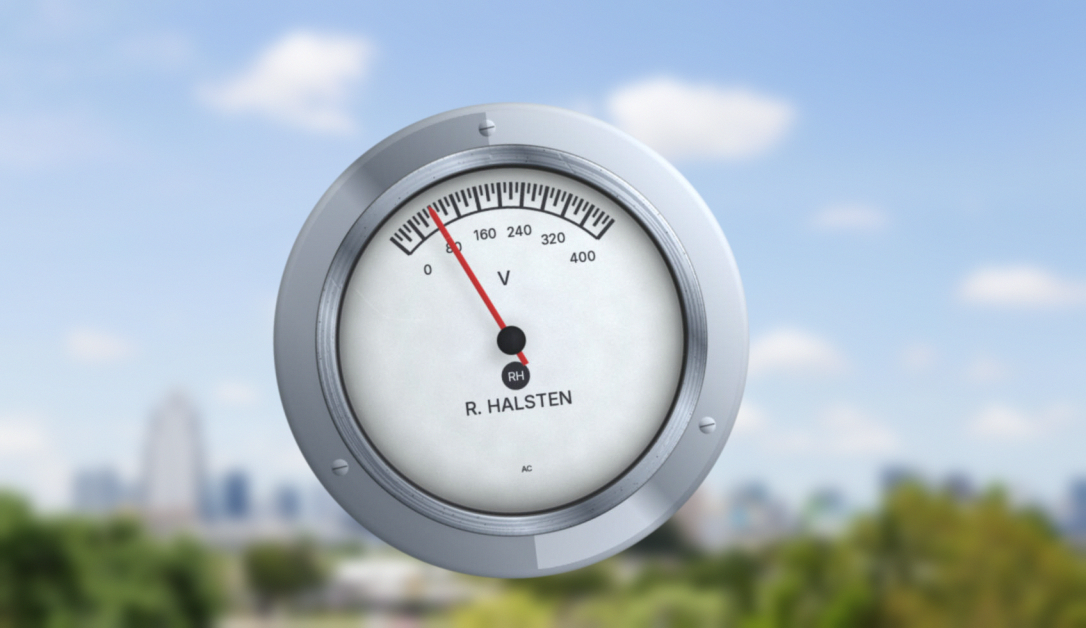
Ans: 80 V
